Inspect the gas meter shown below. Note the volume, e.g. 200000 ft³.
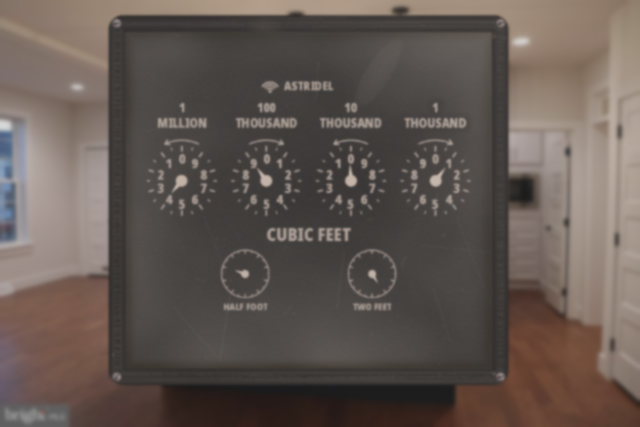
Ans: 390100 ft³
